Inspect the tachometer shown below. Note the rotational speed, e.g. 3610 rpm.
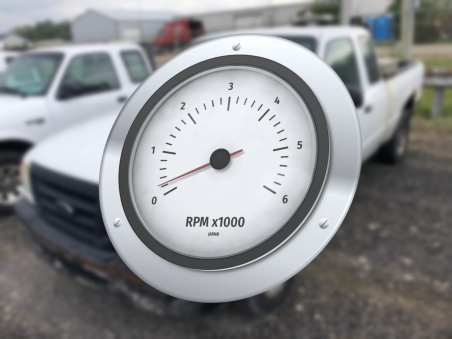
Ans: 200 rpm
